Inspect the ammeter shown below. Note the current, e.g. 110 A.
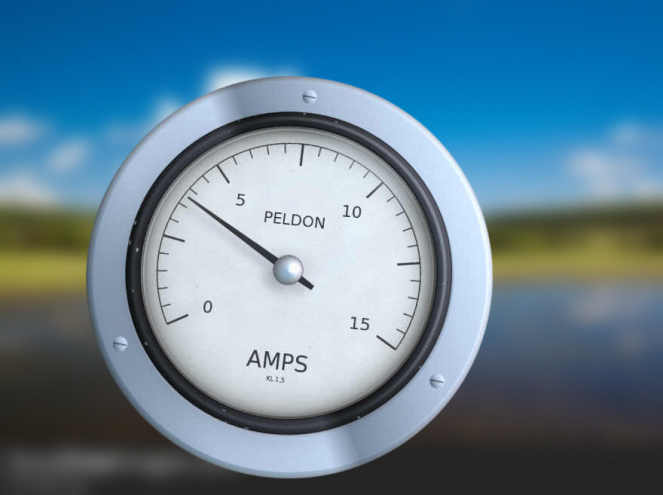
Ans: 3.75 A
